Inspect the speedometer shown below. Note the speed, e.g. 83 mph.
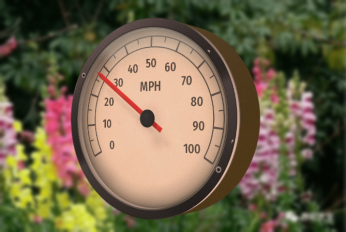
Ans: 27.5 mph
